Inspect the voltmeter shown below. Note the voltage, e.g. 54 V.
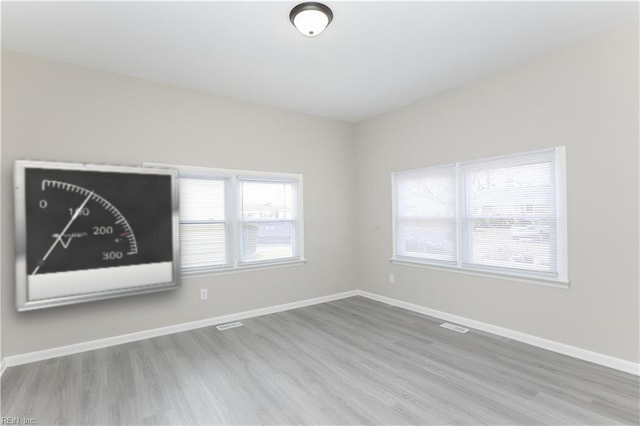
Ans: 100 V
